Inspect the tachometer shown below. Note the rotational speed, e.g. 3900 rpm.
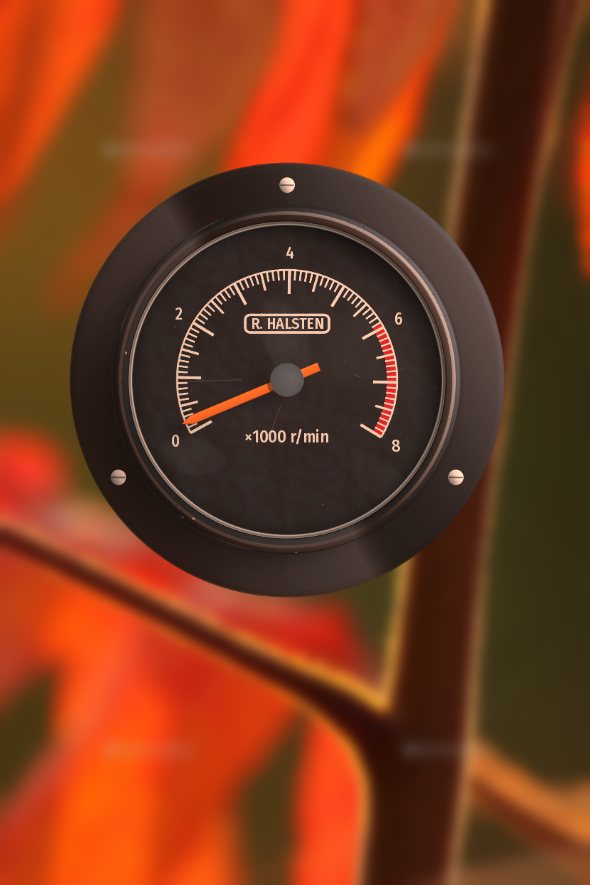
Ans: 200 rpm
